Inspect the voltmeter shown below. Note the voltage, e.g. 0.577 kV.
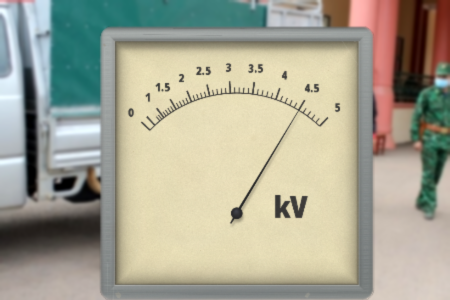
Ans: 4.5 kV
